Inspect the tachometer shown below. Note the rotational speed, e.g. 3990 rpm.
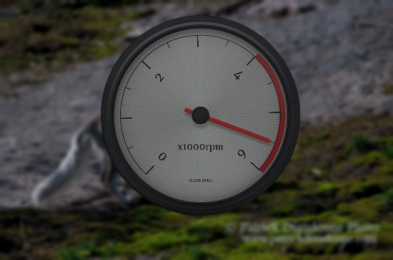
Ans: 5500 rpm
